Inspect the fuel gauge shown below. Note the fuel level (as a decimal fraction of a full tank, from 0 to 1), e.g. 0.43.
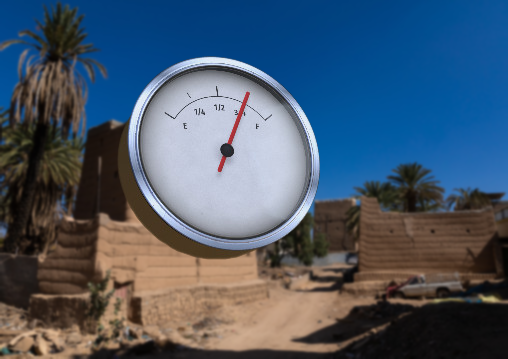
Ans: 0.75
